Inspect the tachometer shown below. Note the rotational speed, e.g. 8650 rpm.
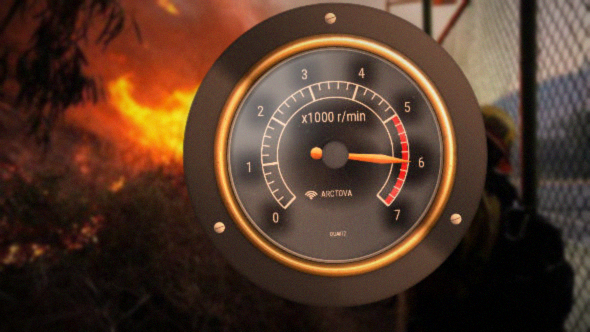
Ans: 6000 rpm
